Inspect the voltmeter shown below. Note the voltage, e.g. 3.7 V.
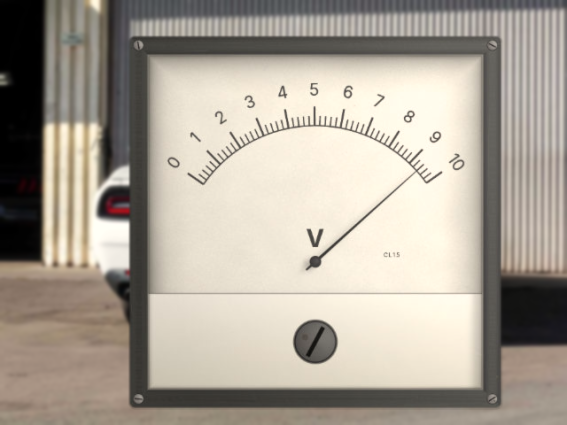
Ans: 9.4 V
